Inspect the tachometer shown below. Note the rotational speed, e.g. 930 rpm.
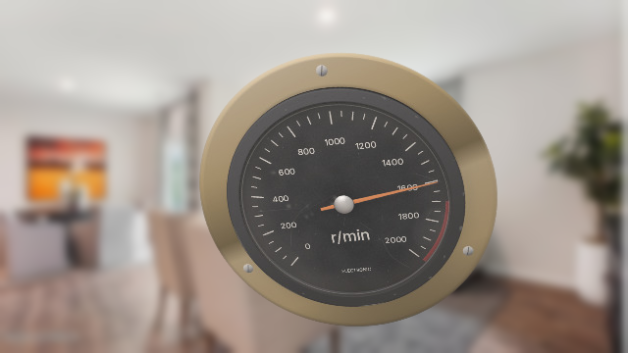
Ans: 1600 rpm
